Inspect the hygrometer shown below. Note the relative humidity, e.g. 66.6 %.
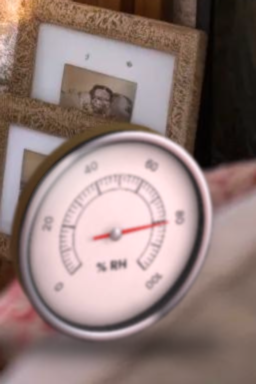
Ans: 80 %
